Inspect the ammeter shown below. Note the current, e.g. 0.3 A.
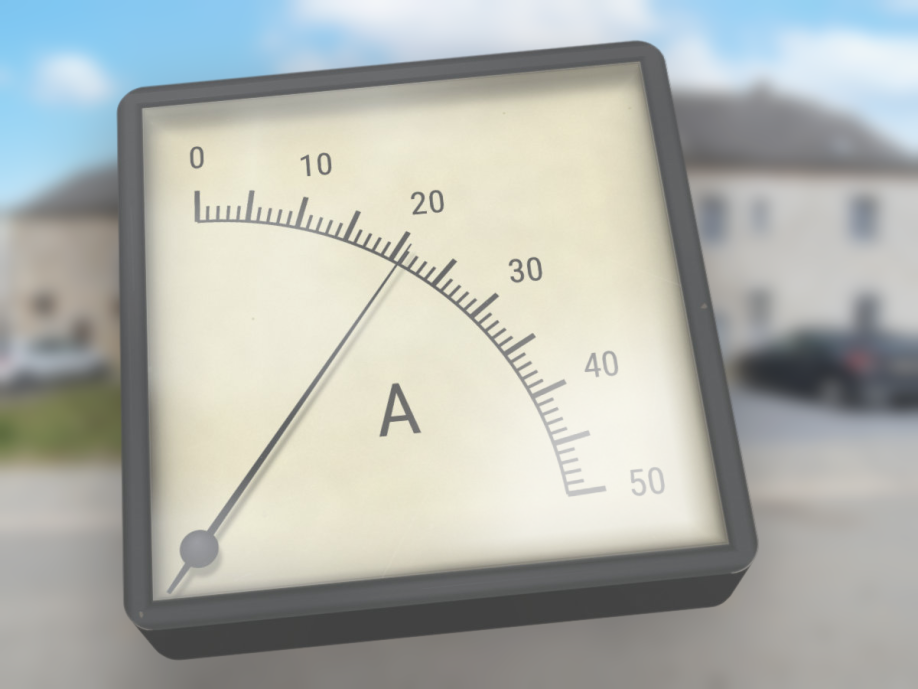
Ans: 21 A
